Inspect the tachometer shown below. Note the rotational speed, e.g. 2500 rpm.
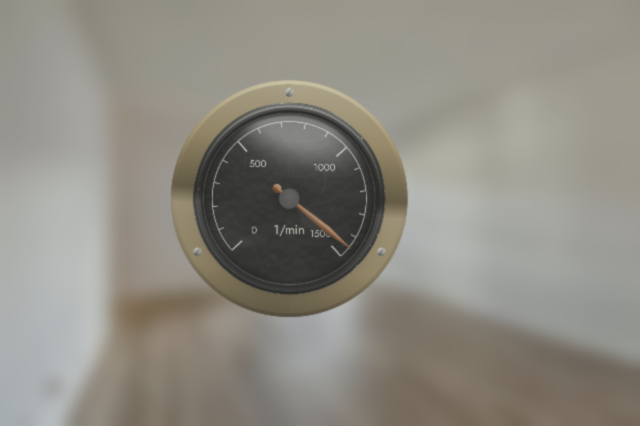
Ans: 1450 rpm
